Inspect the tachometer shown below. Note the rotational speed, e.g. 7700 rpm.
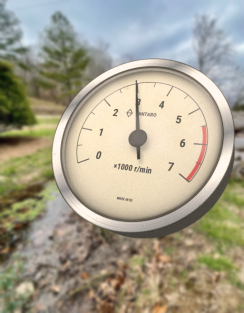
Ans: 3000 rpm
